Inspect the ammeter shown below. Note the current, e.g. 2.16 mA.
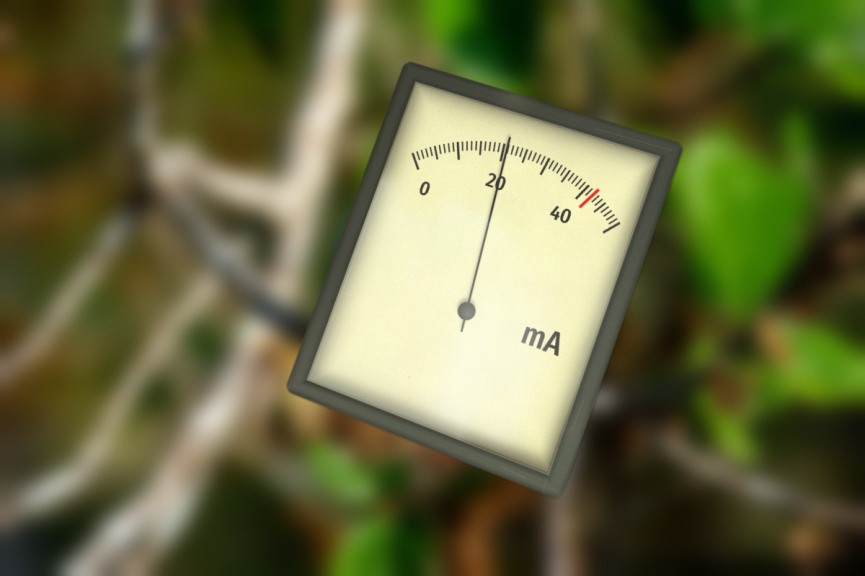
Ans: 21 mA
